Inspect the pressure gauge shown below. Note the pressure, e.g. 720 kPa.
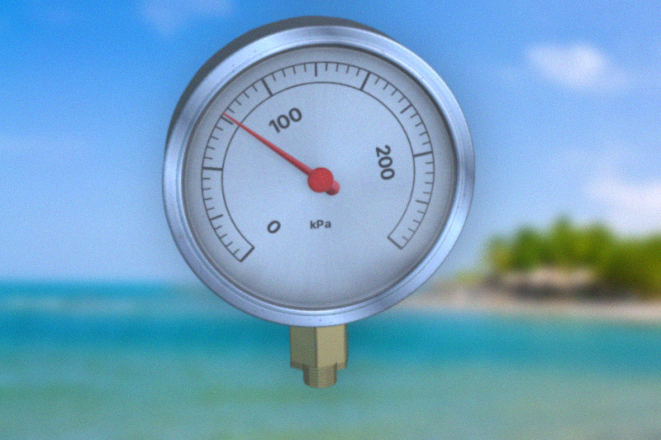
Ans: 77.5 kPa
